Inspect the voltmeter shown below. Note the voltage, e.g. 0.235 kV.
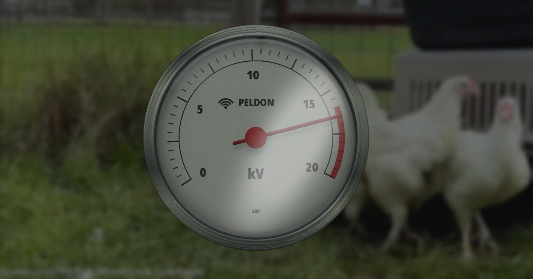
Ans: 16.5 kV
